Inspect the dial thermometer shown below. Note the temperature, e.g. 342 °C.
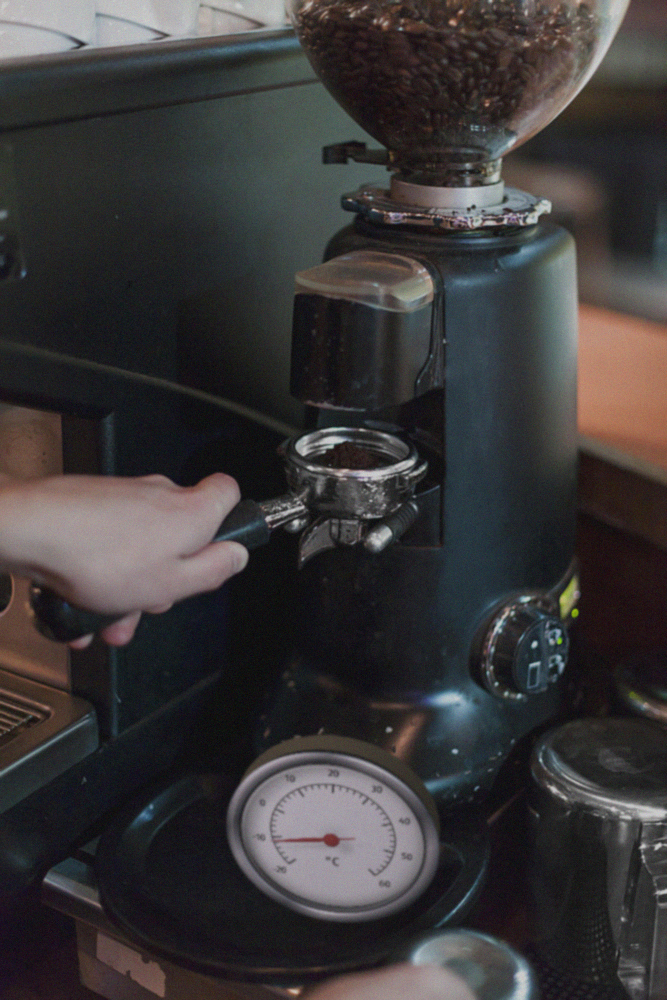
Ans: -10 °C
